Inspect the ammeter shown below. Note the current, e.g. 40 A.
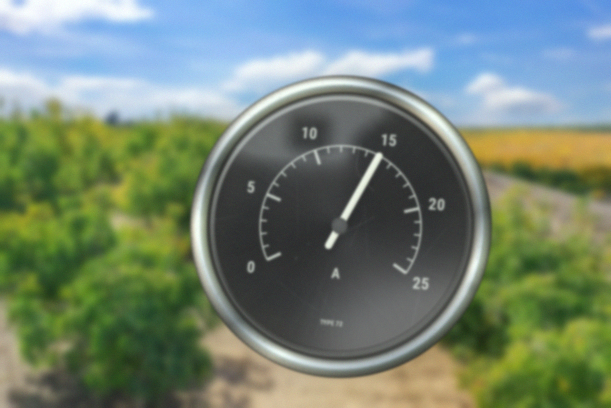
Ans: 15 A
